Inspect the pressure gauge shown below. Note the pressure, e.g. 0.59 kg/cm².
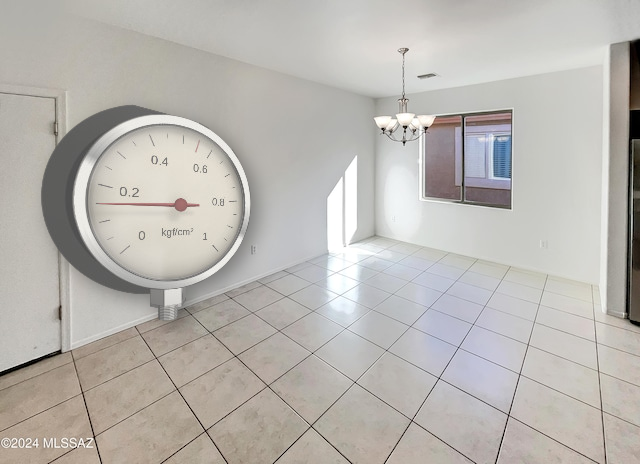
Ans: 0.15 kg/cm²
